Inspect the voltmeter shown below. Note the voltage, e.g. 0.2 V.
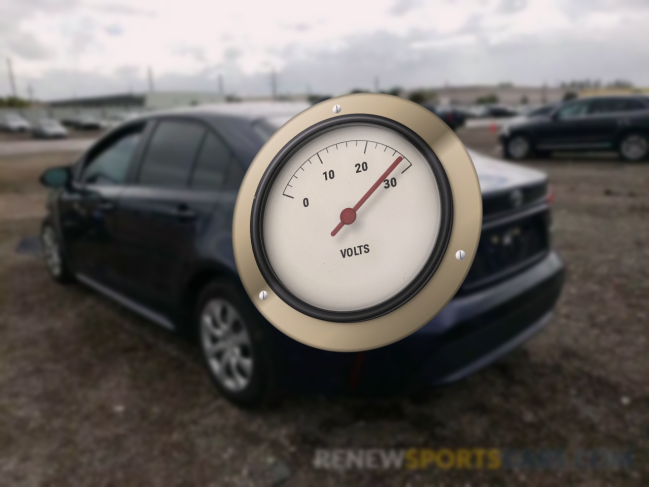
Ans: 28 V
